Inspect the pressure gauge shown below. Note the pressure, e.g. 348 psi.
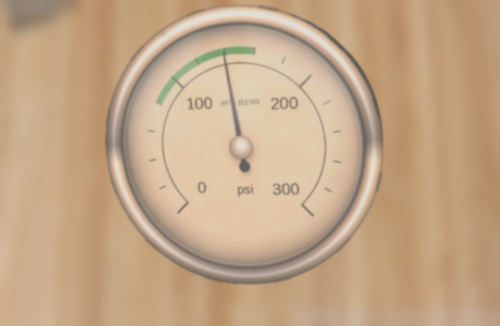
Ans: 140 psi
